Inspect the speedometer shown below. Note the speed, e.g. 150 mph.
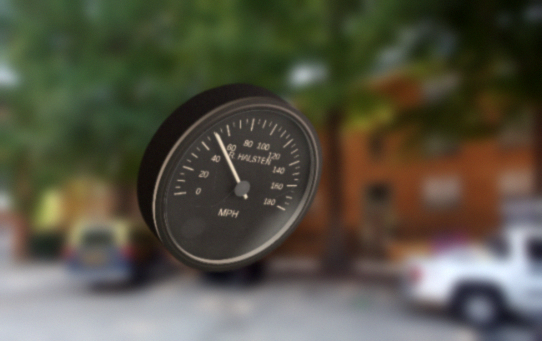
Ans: 50 mph
